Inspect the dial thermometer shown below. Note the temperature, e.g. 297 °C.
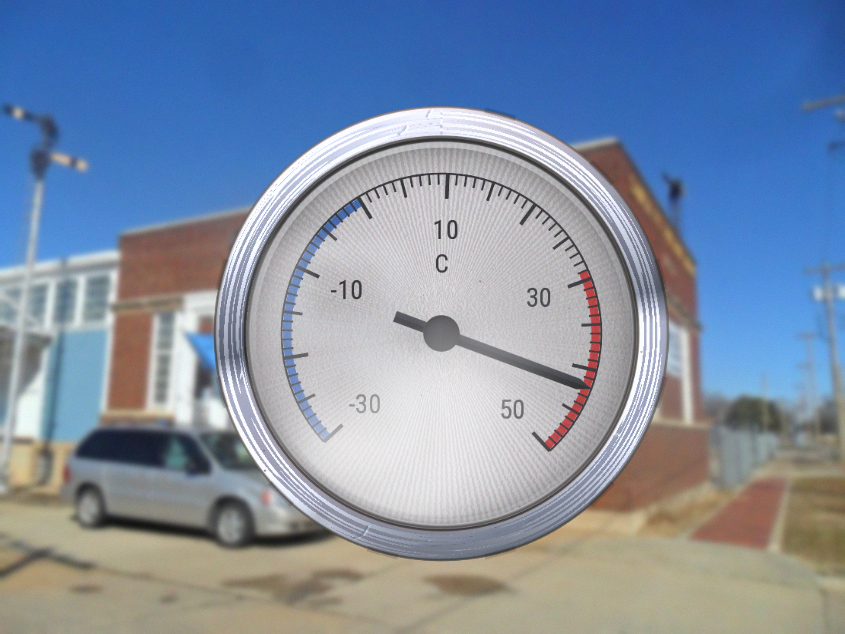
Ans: 42 °C
